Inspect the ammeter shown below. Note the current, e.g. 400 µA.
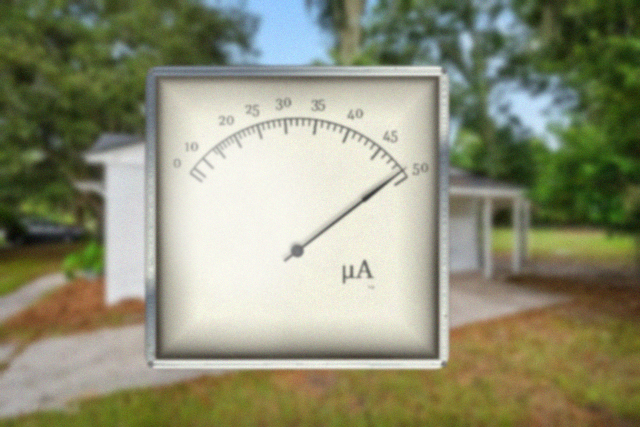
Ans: 49 µA
